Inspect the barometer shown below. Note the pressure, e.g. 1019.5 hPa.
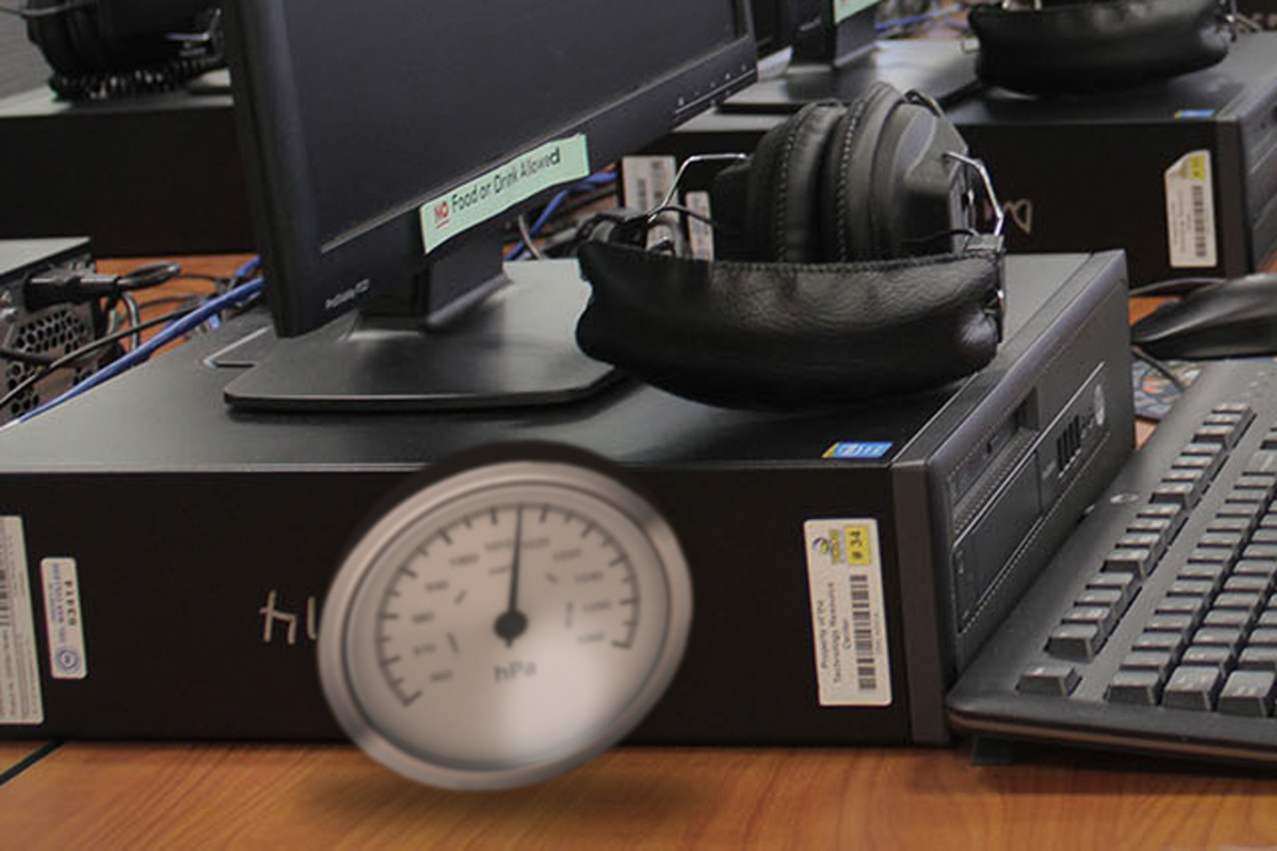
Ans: 1015 hPa
